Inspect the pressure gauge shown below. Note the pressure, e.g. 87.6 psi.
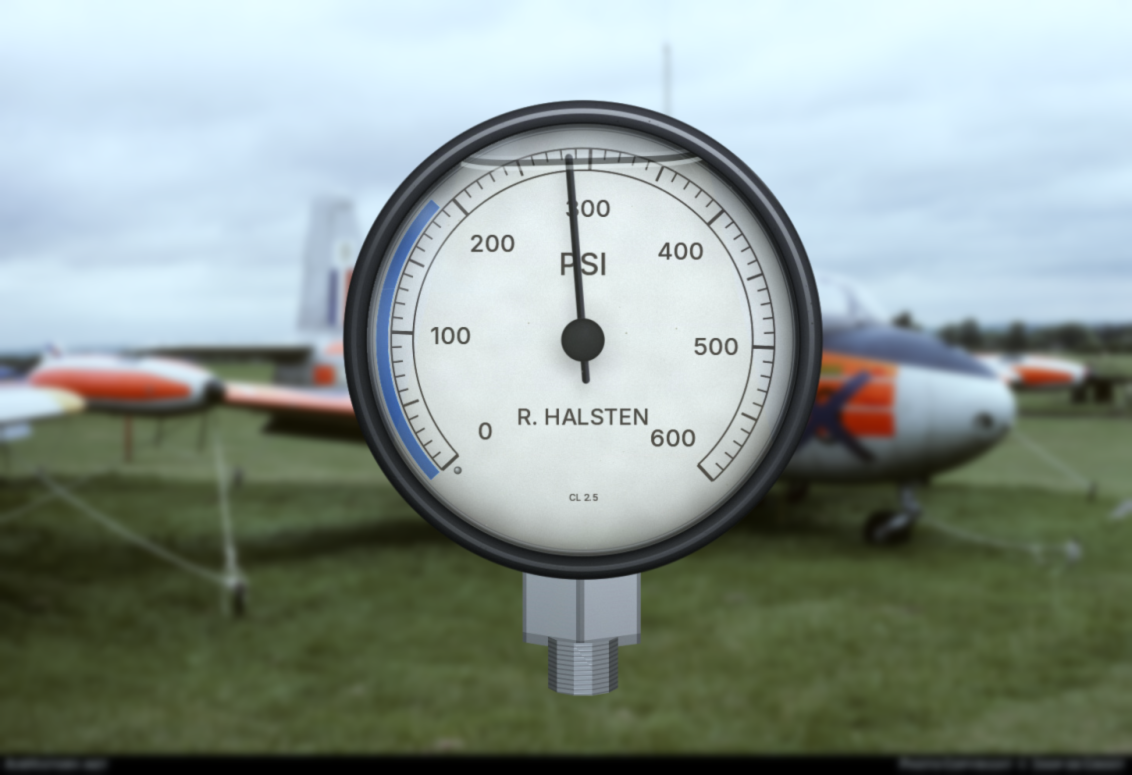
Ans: 285 psi
